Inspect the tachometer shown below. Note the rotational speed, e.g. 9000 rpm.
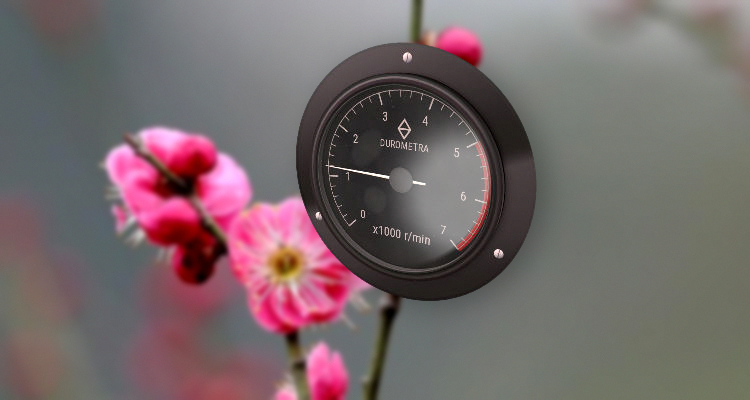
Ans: 1200 rpm
